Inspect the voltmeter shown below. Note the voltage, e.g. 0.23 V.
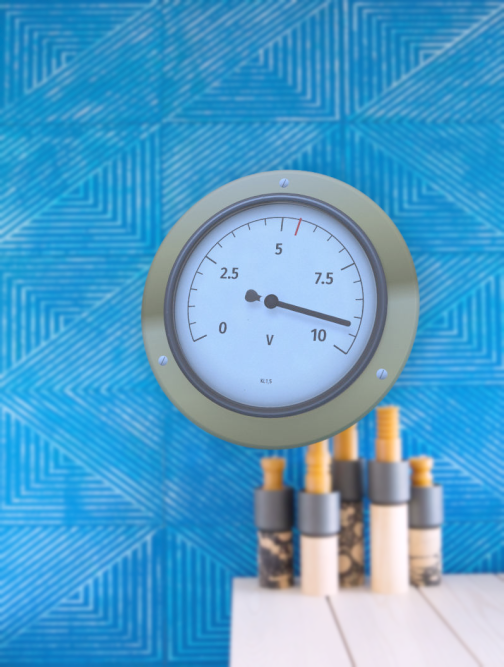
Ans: 9.25 V
